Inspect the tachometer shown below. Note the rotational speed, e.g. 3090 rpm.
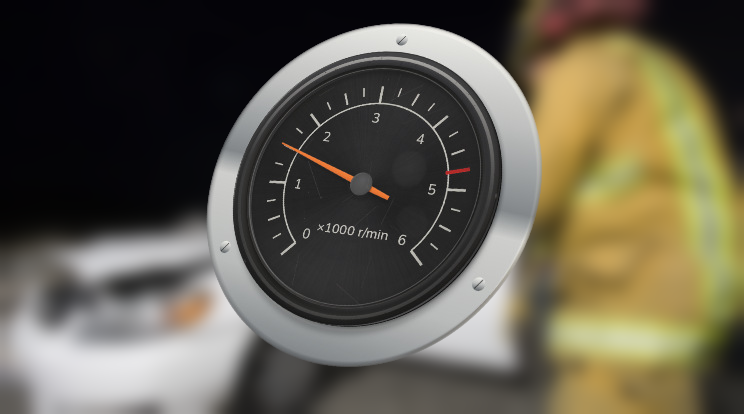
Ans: 1500 rpm
